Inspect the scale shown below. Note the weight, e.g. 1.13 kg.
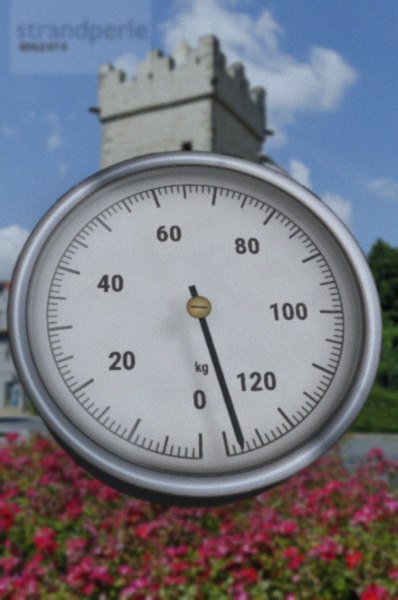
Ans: 128 kg
